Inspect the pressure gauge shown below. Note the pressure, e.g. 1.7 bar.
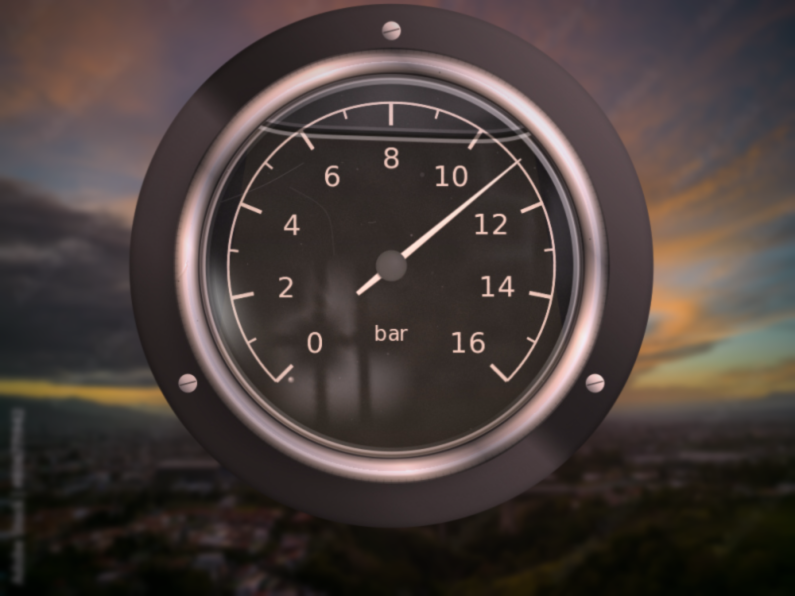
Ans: 11 bar
